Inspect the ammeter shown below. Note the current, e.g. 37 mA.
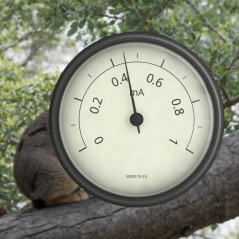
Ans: 0.45 mA
